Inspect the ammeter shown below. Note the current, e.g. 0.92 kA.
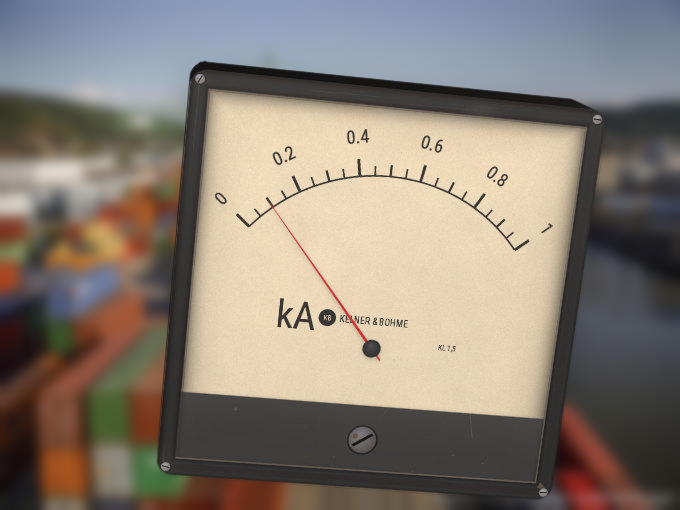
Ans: 0.1 kA
